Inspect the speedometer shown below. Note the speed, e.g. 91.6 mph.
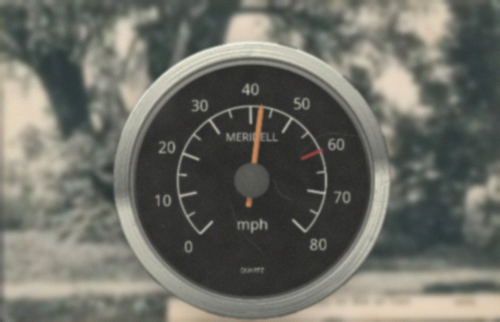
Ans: 42.5 mph
